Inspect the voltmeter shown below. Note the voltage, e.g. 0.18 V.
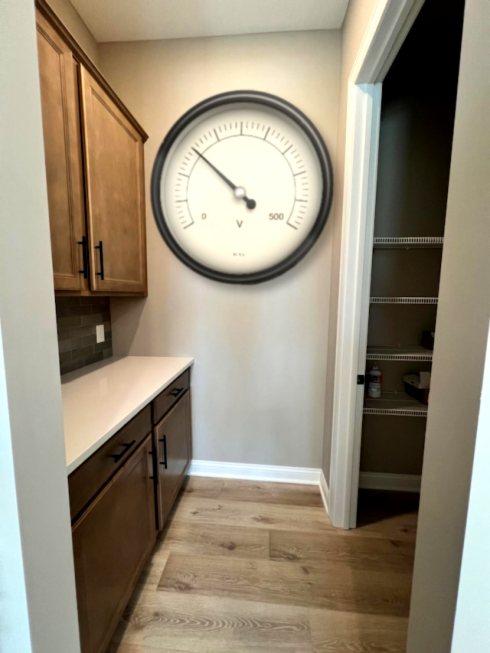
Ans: 150 V
